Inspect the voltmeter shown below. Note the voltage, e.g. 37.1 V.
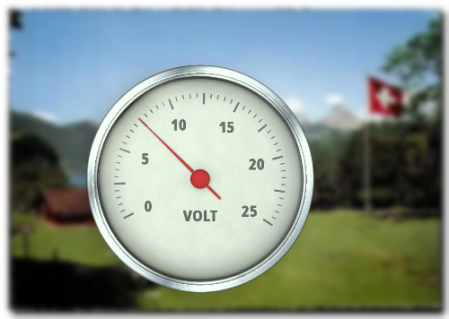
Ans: 7.5 V
